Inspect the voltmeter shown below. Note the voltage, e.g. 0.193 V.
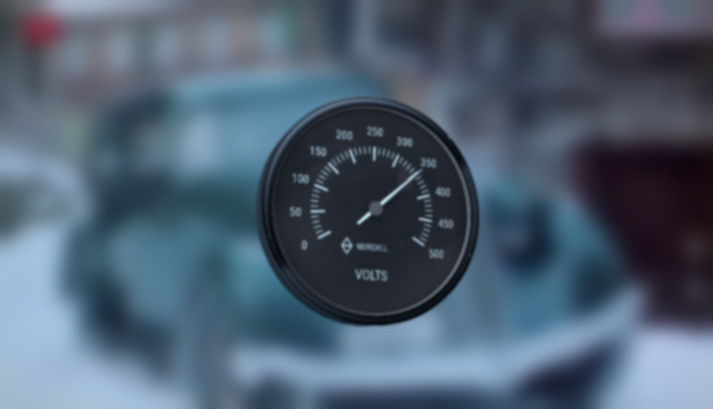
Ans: 350 V
